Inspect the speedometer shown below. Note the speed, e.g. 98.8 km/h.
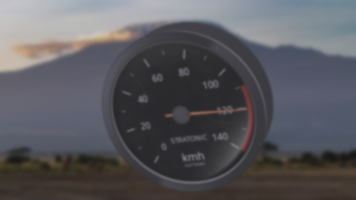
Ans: 120 km/h
